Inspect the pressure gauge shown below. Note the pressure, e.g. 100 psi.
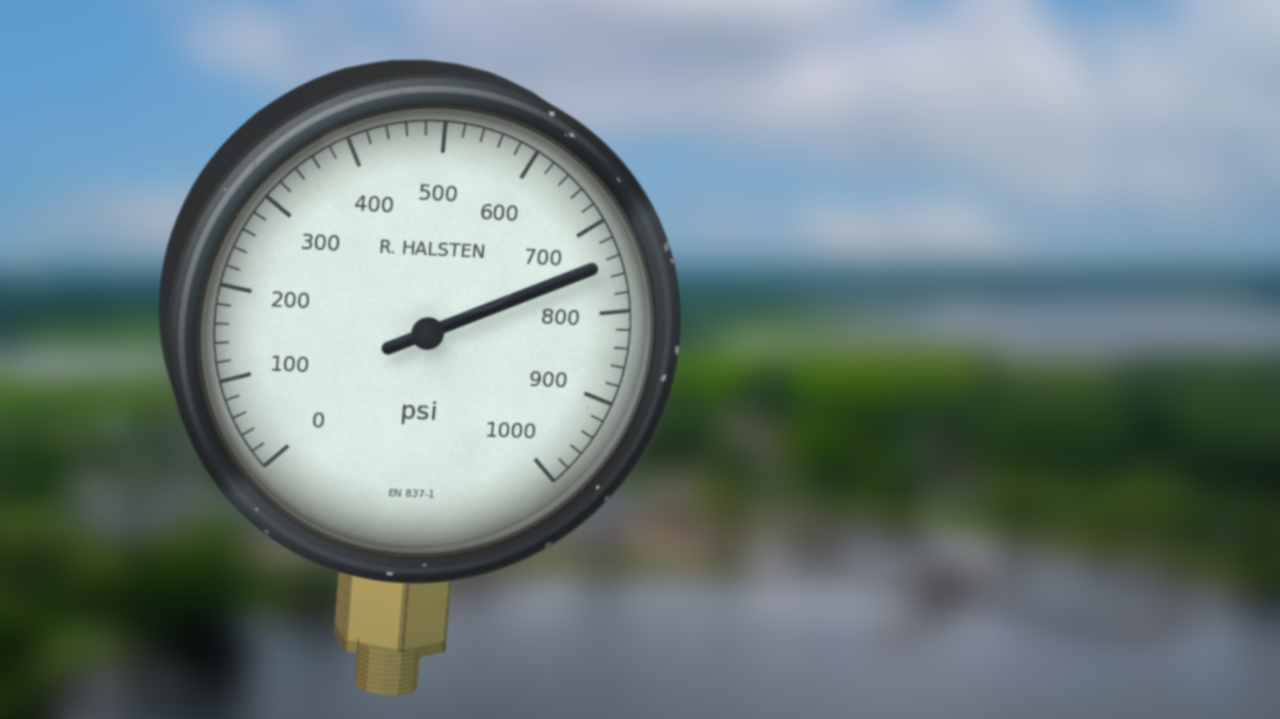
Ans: 740 psi
